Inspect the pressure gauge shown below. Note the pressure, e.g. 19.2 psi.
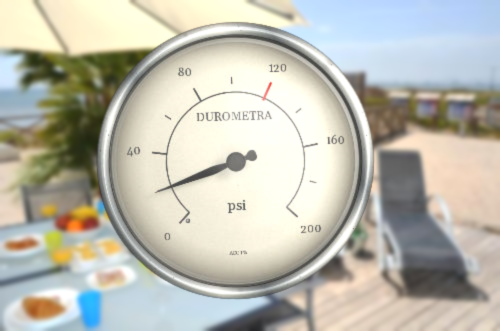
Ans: 20 psi
